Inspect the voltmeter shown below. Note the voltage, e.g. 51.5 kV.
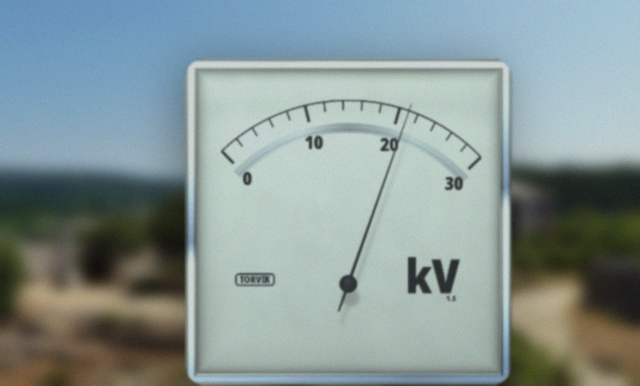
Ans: 21 kV
